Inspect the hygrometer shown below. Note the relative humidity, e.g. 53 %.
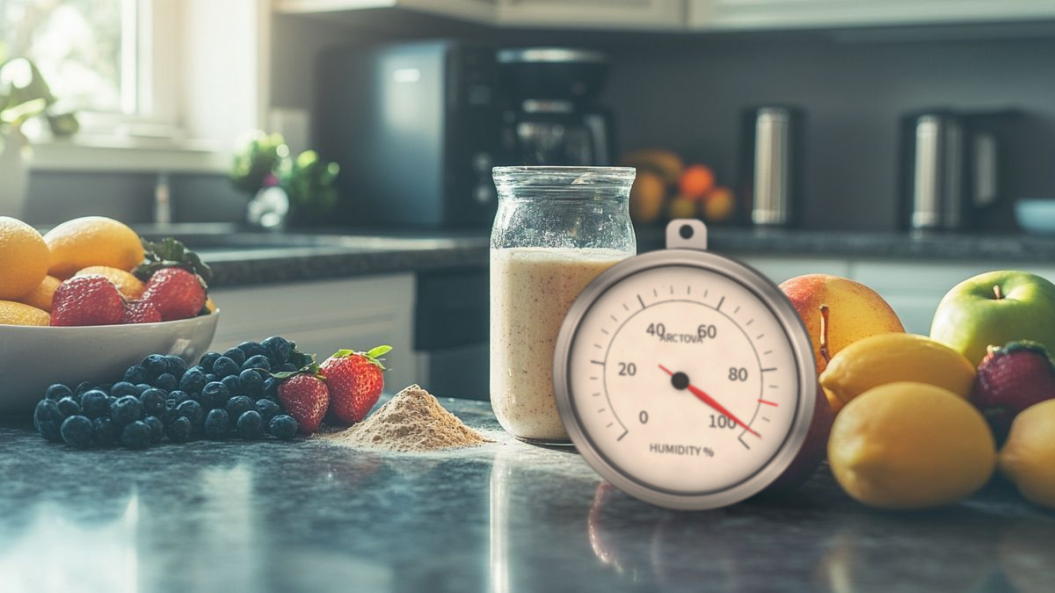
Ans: 96 %
